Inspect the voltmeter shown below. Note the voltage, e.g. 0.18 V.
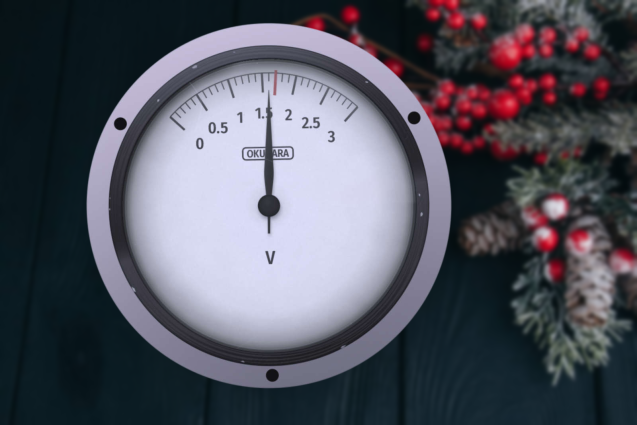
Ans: 1.6 V
